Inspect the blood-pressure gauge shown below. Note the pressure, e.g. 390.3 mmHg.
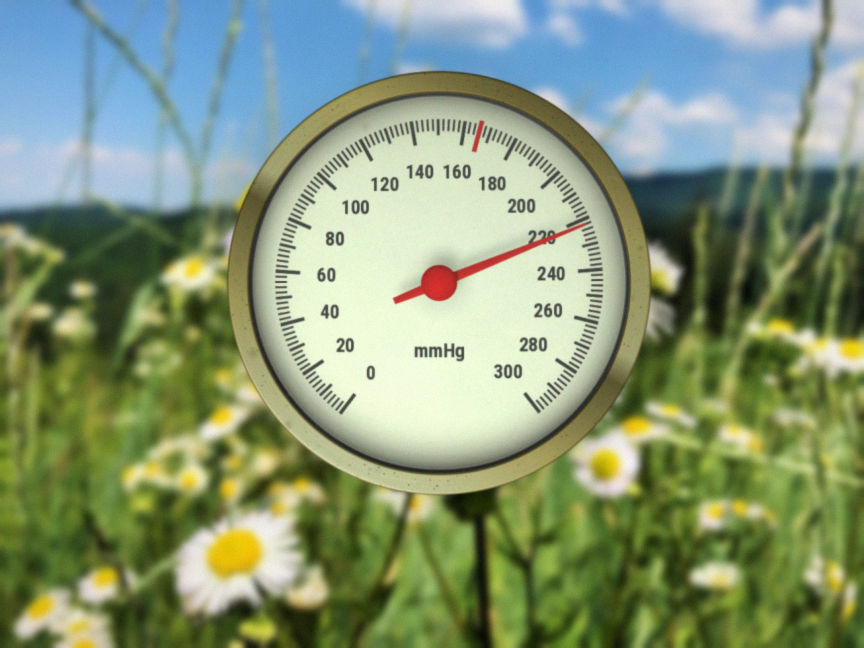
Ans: 222 mmHg
